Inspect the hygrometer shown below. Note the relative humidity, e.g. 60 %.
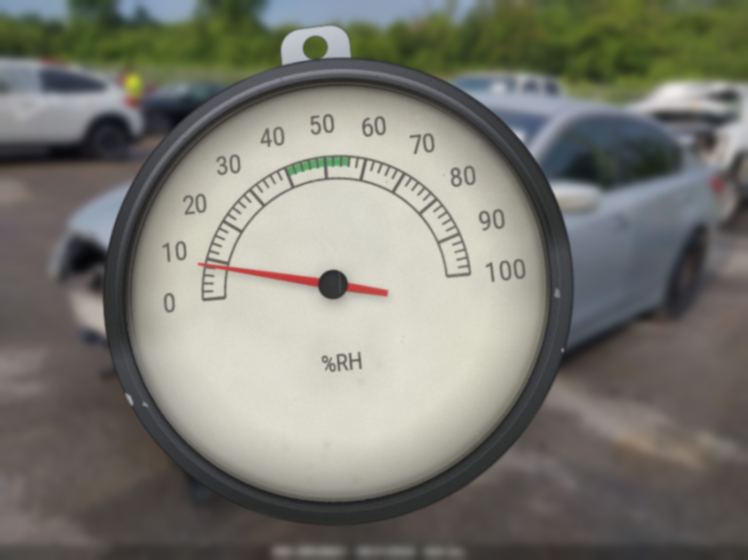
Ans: 8 %
